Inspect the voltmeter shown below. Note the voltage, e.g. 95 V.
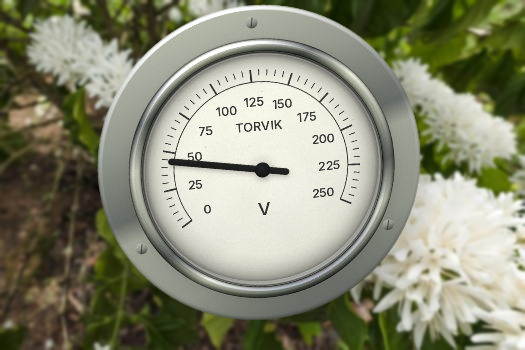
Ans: 45 V
